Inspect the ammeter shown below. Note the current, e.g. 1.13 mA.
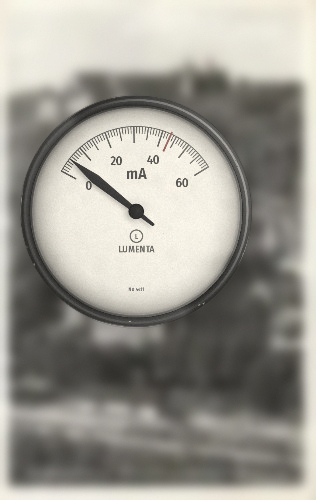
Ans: 5 mA
